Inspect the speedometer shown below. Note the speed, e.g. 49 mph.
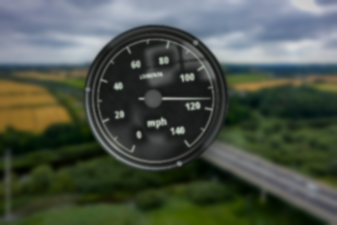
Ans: 115 mph
